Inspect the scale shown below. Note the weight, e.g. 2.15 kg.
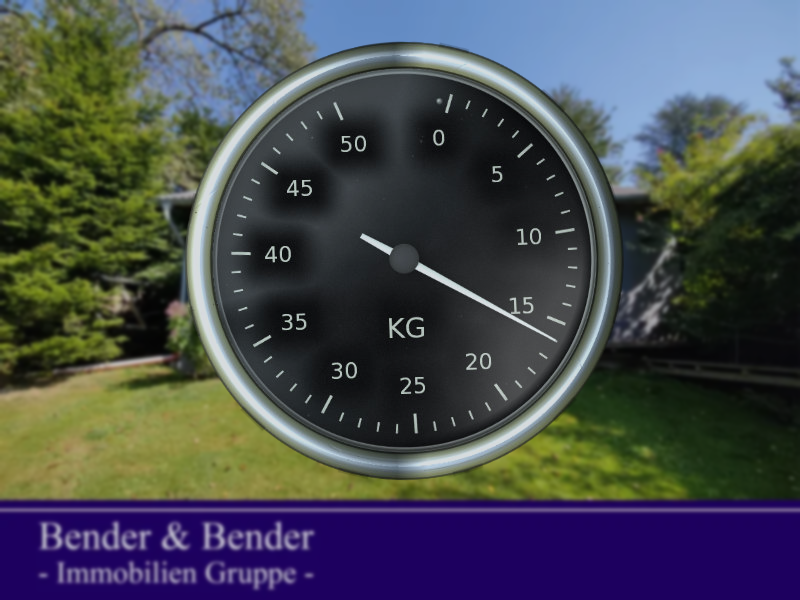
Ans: 16 kg
